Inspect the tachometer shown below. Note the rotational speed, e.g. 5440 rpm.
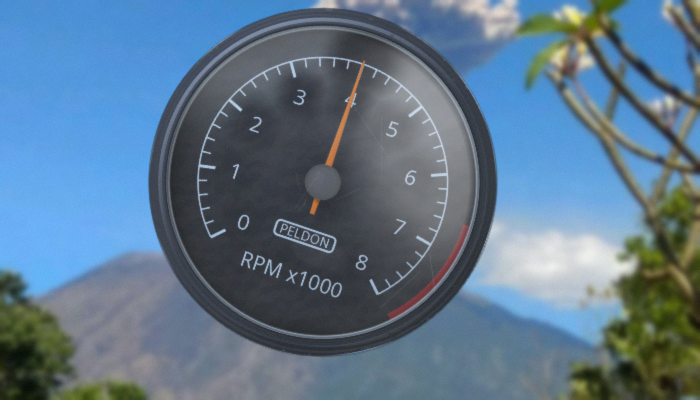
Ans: 4000 rpm
